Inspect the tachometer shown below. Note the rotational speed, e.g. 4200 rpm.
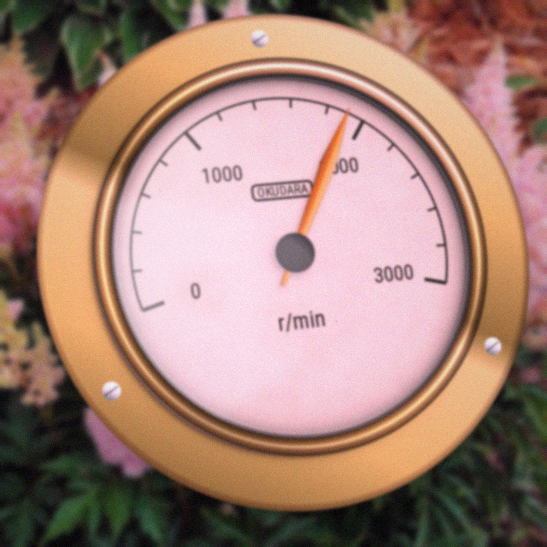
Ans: 1900 rpm
